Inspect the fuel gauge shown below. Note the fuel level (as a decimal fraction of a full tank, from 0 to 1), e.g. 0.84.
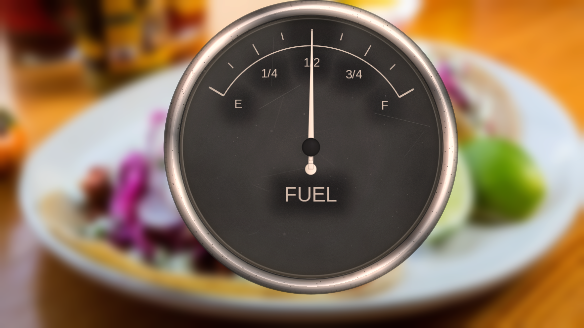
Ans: 0.5
